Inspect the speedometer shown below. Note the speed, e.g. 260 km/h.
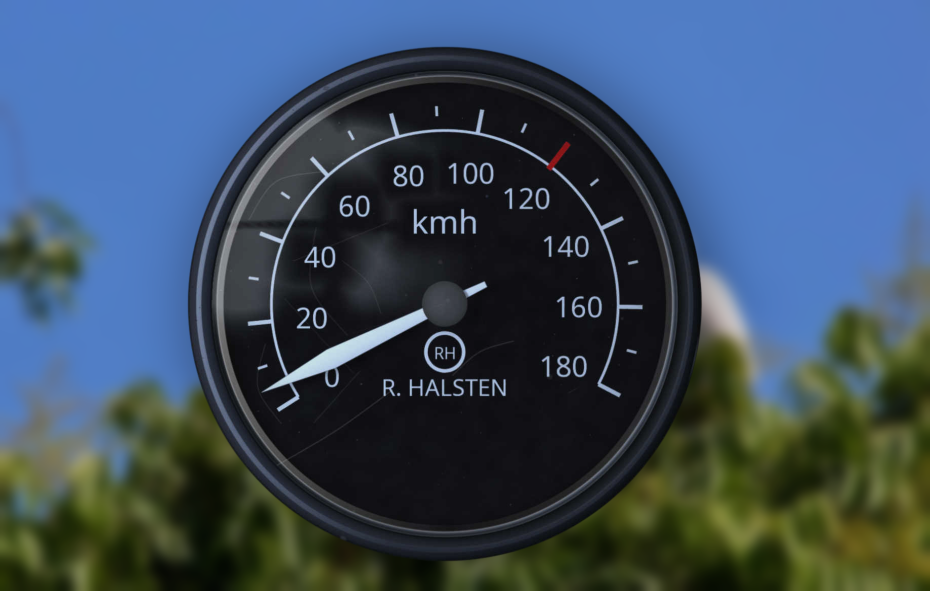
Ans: 5 km/h
